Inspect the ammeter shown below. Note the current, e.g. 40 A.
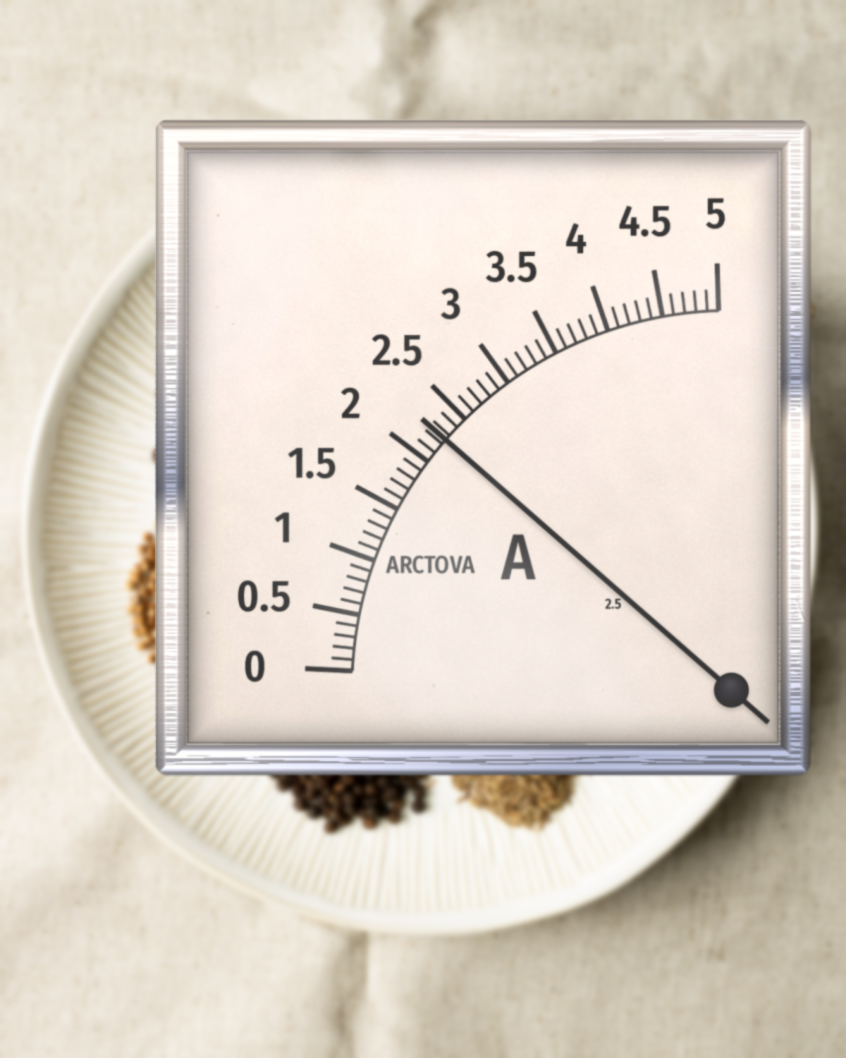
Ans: 2.25 A
